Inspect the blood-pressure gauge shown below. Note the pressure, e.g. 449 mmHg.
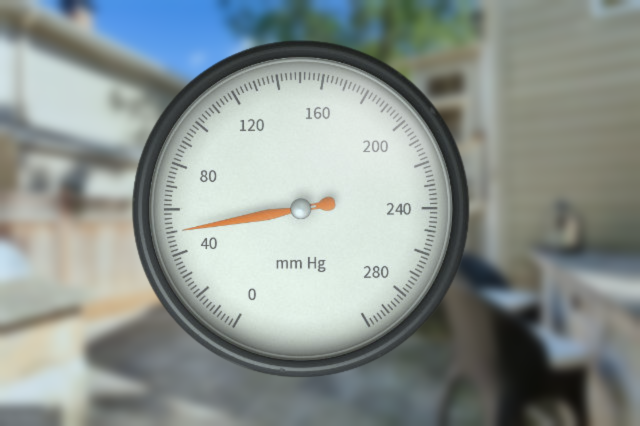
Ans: 50 mmHg
